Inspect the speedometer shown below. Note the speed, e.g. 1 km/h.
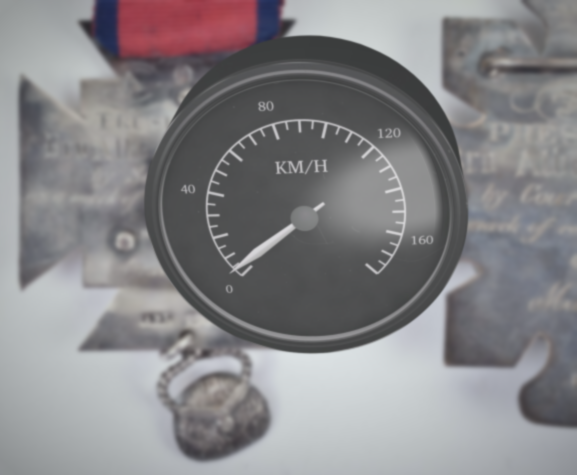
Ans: 5 km/h
